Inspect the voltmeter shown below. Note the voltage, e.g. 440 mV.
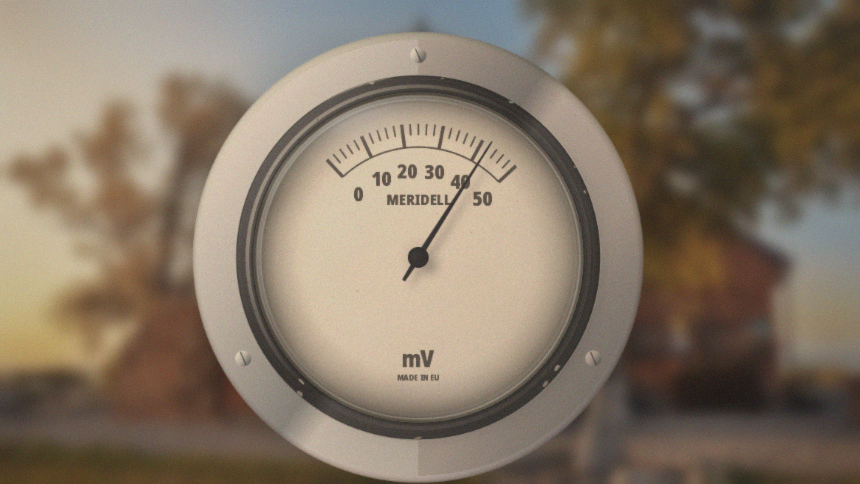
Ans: 42 mV
